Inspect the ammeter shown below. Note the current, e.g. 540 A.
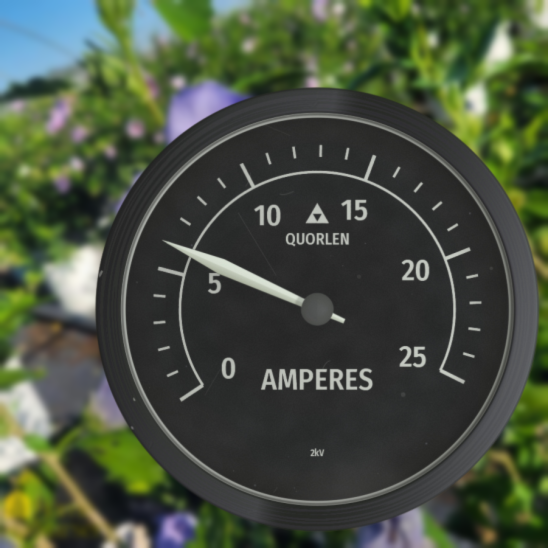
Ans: 6 A
